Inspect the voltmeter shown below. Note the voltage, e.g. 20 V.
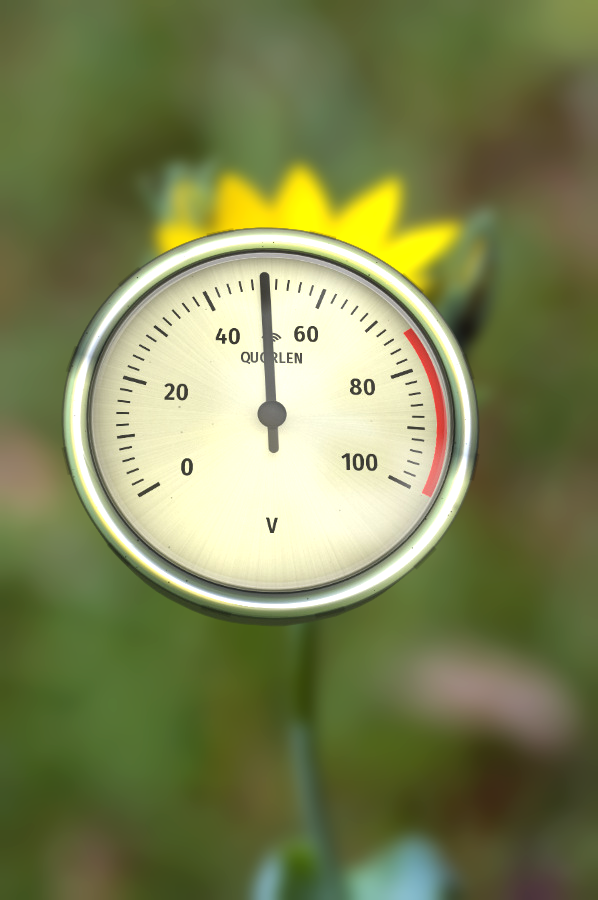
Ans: 50 V
